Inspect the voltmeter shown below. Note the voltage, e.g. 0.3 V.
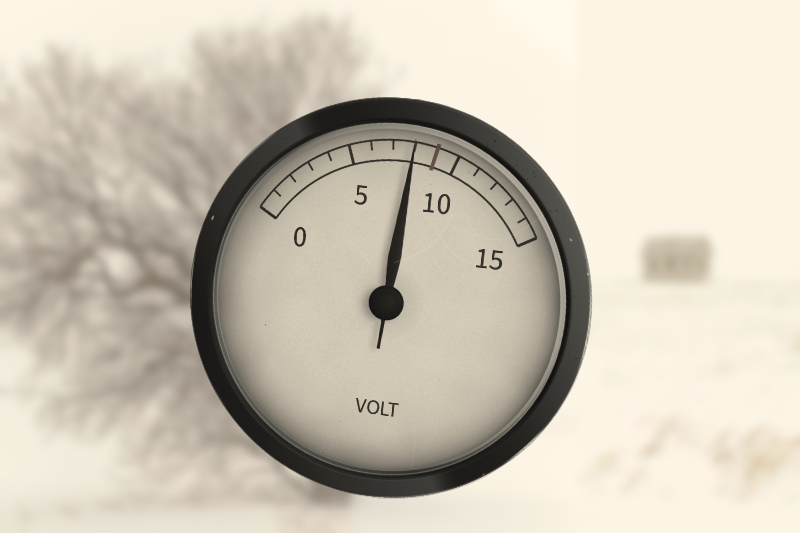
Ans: 8 V
